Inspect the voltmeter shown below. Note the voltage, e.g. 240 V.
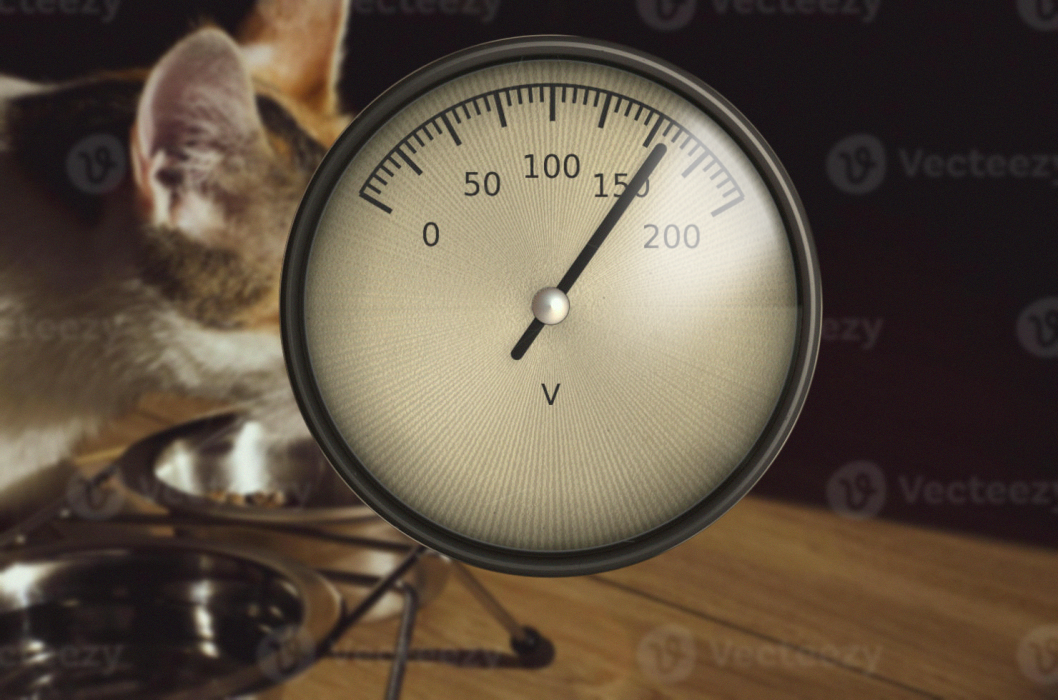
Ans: 157.5 V
